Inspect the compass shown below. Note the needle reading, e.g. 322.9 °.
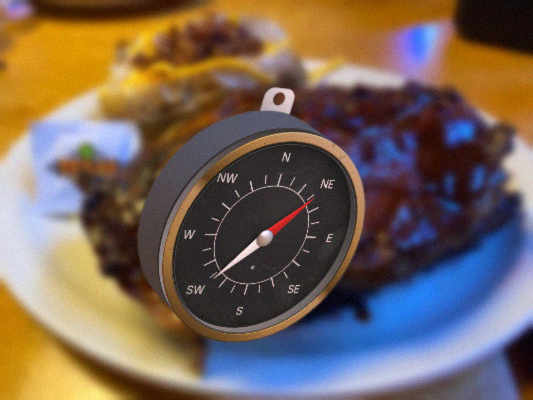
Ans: 45 °
